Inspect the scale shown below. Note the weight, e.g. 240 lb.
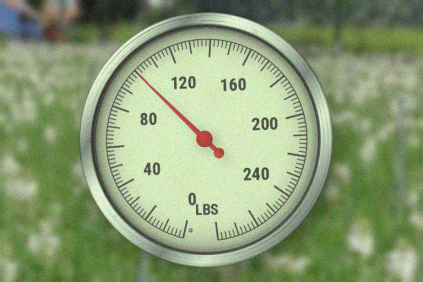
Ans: 100 lb
